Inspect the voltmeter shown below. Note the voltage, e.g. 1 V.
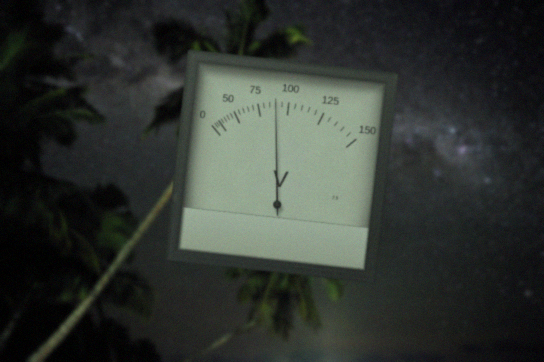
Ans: 90 V
